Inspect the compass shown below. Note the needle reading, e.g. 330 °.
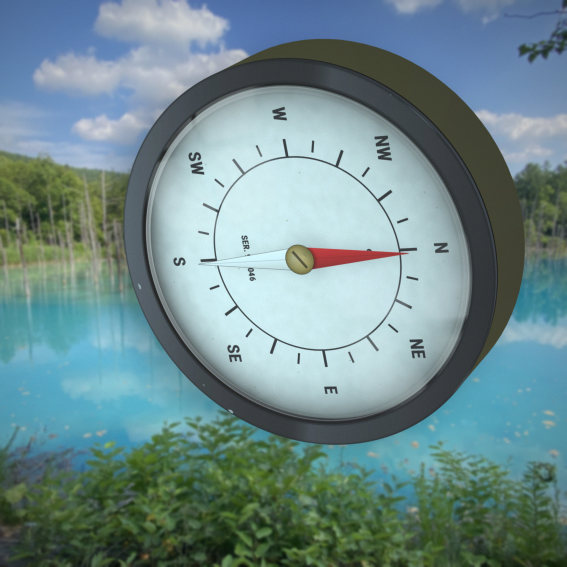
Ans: 0 °
